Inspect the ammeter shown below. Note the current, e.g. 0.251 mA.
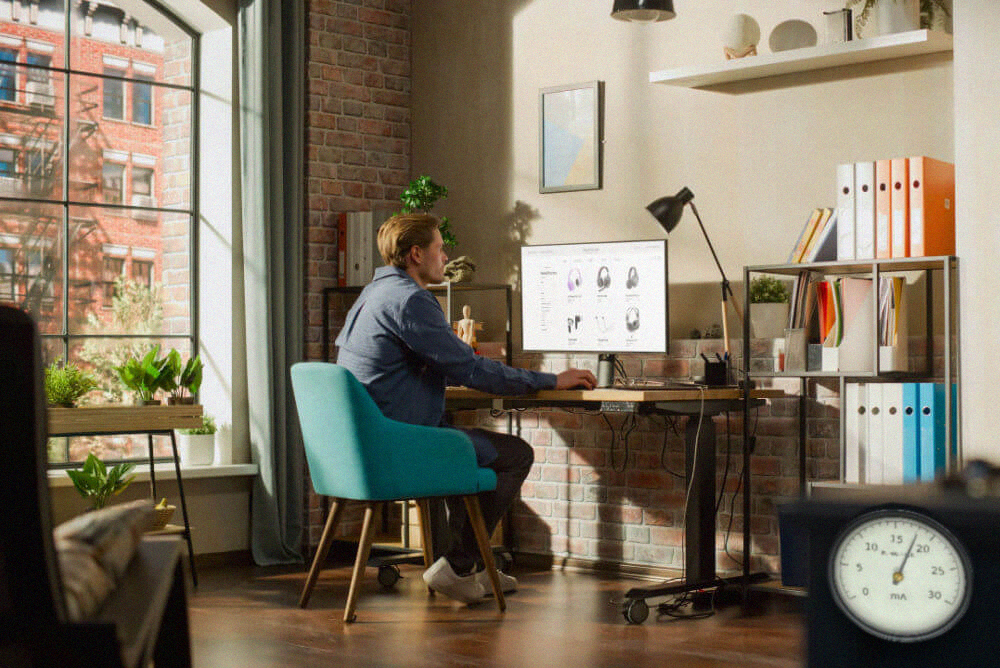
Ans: 18 mA
